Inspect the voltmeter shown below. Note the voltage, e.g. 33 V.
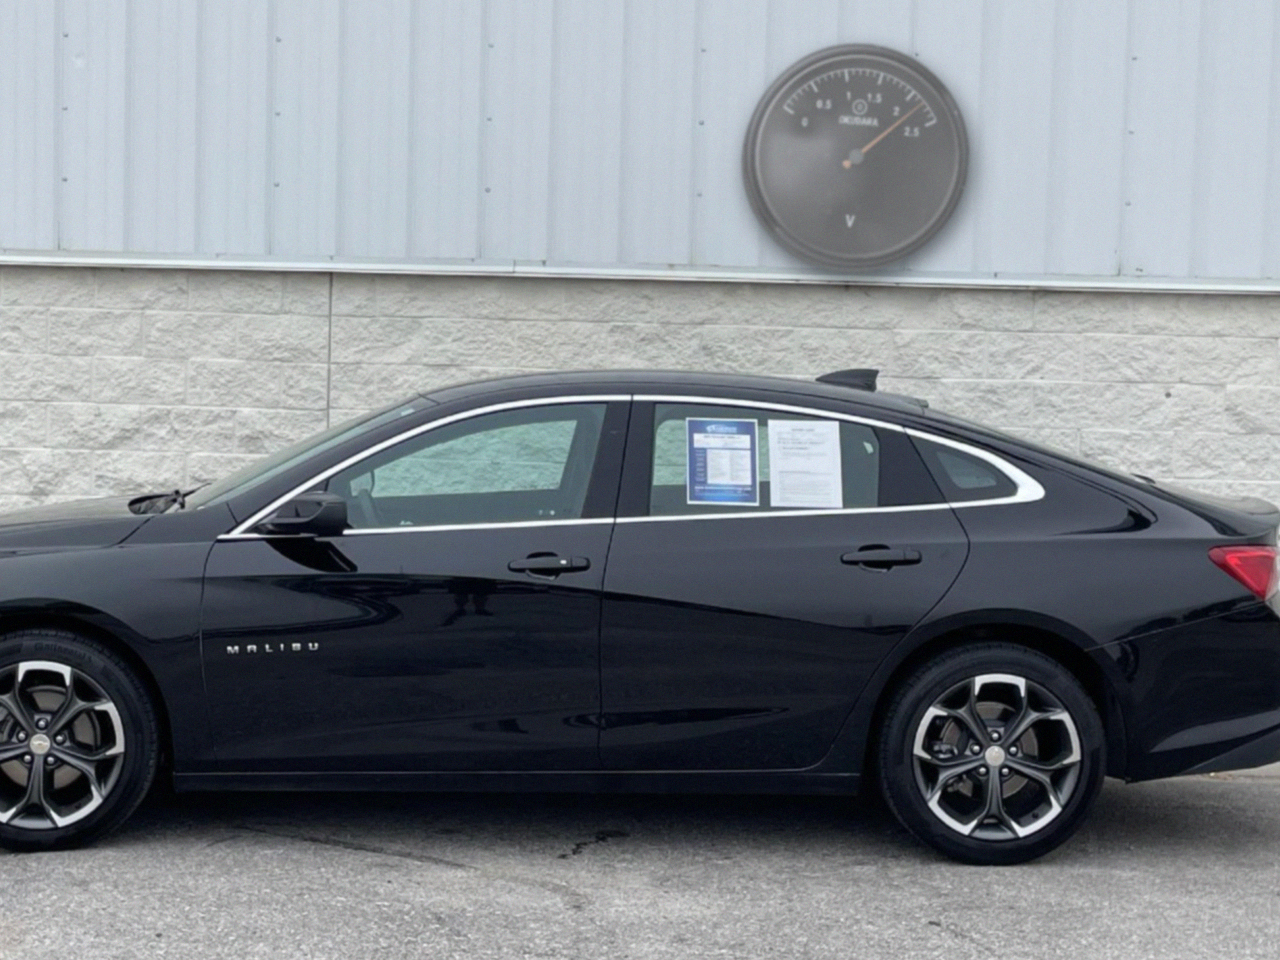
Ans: 2.2 V
